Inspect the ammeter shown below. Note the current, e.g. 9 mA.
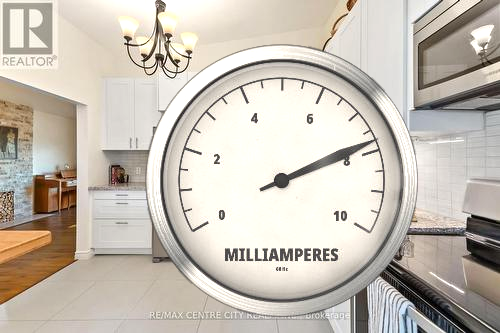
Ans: 7.75 mA
